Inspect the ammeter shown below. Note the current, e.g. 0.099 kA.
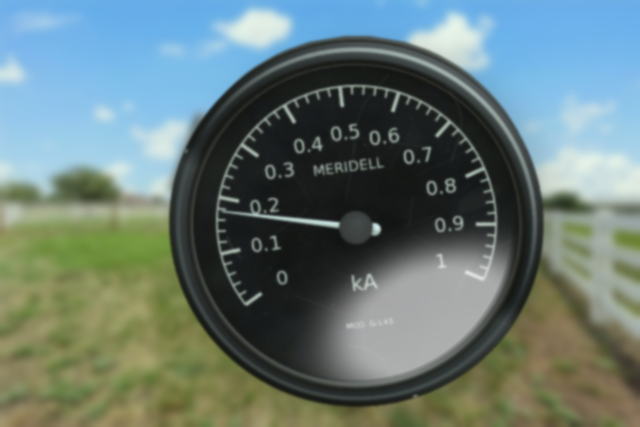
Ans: 0.18 kA
